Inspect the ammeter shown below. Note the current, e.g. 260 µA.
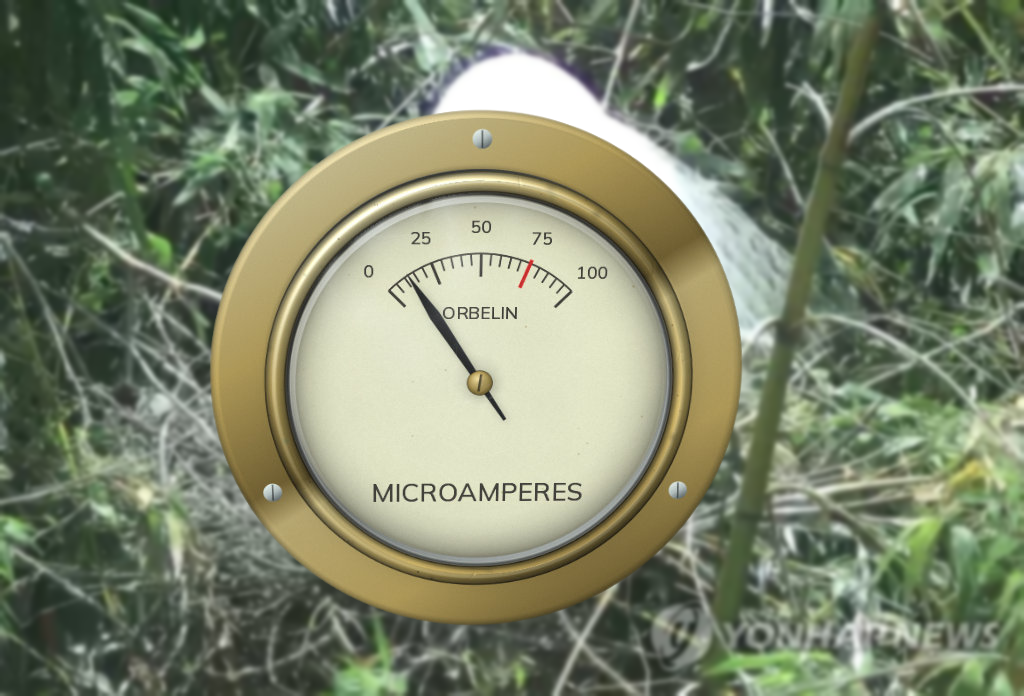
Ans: 12.5 µA
